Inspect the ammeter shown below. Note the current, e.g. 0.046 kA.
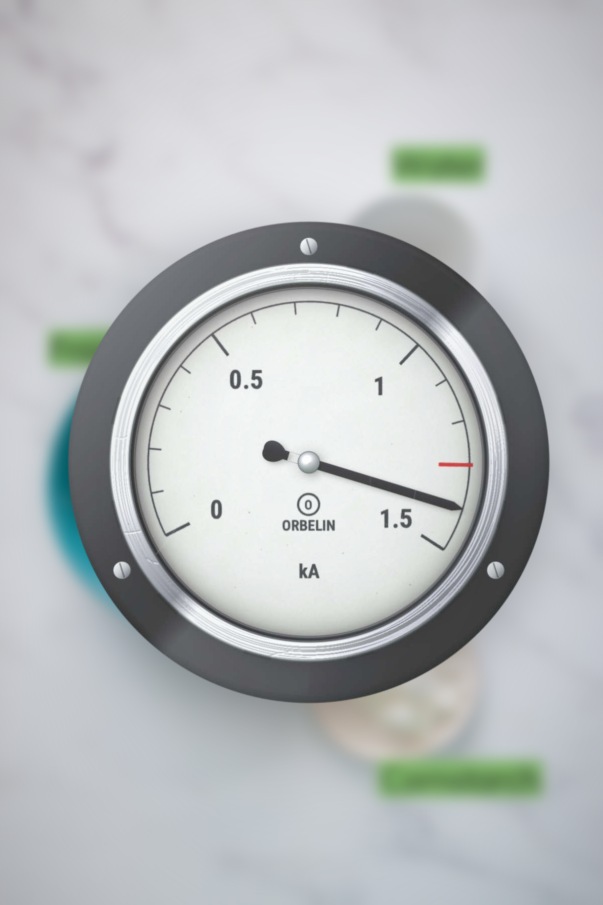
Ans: 1.4 kA
